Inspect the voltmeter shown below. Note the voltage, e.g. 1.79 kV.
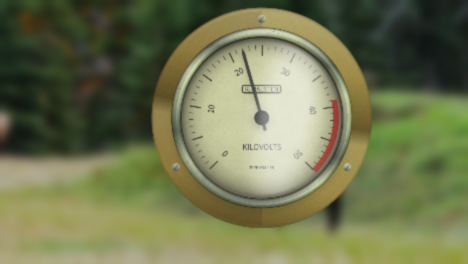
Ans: 22 kV
